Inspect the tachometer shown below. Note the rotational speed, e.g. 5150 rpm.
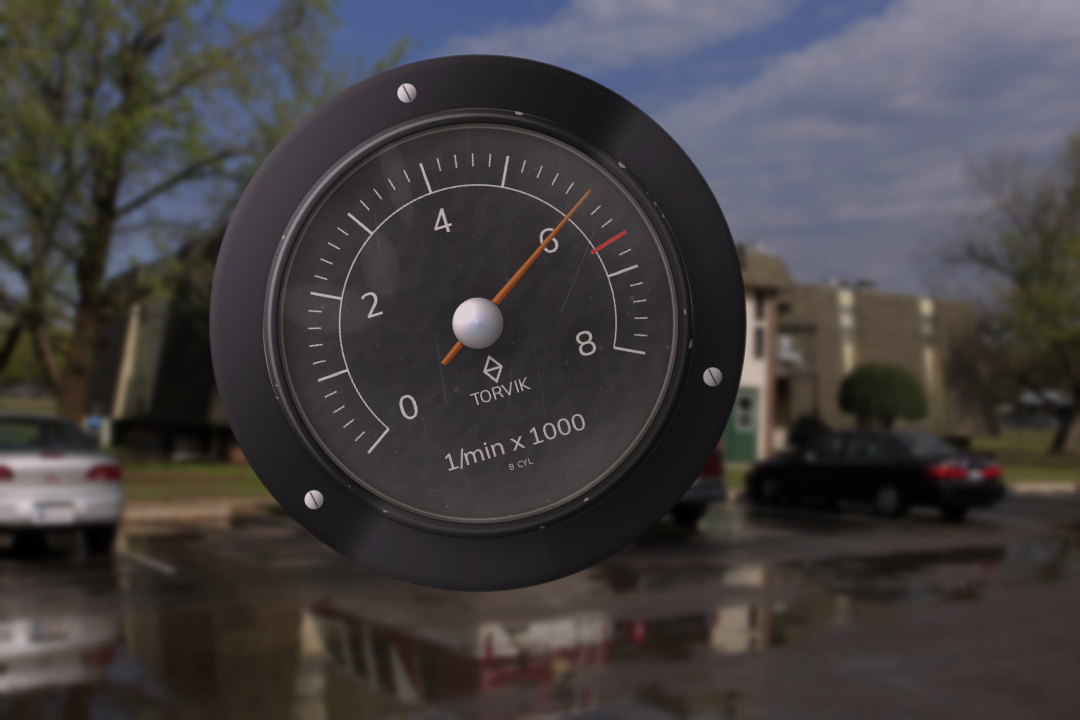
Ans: 6000 rpm
